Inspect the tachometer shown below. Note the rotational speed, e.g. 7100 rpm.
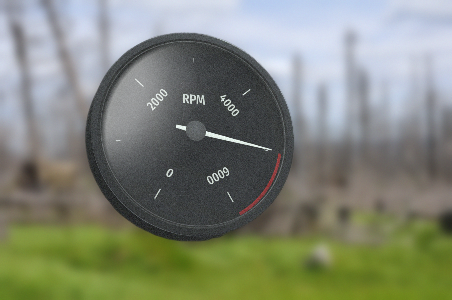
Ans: 5000 rpm
